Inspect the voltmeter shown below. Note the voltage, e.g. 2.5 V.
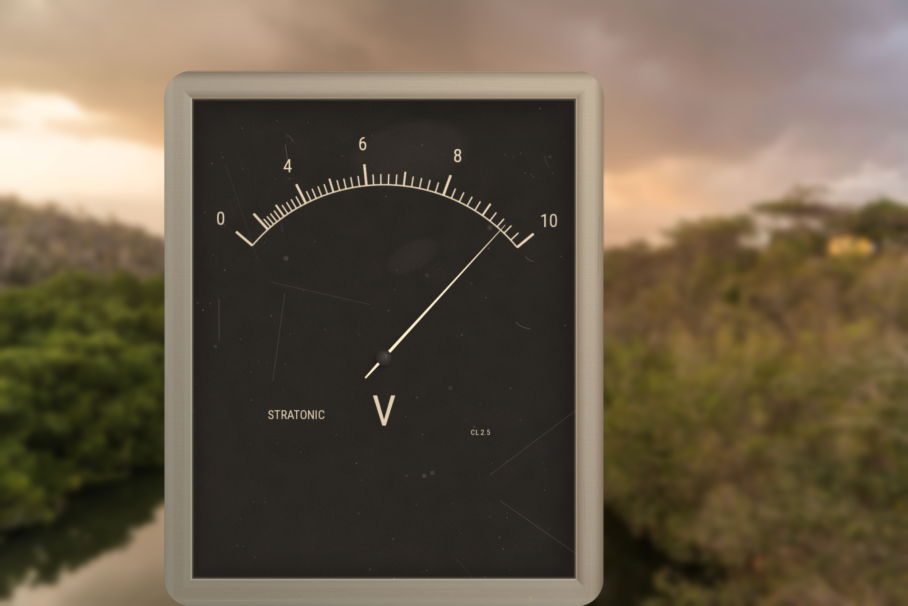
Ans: 9.5 V
